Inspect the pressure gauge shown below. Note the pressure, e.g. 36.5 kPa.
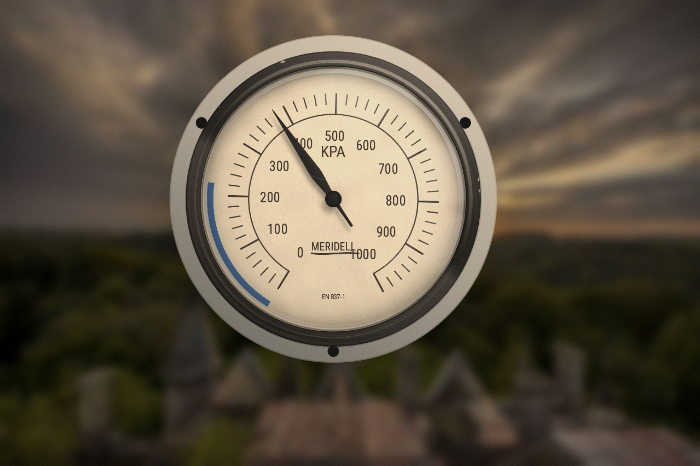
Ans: 380 kPa
